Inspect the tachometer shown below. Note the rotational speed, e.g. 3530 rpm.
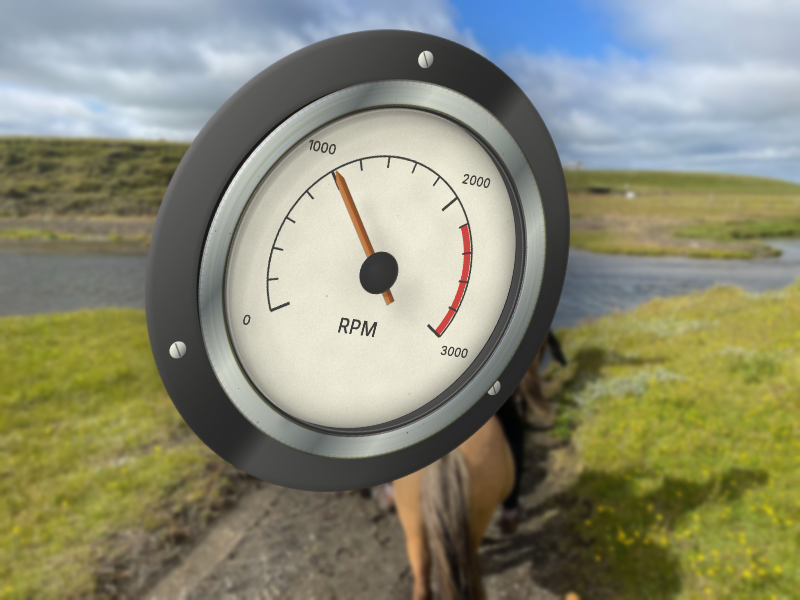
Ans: 1000 rpm
